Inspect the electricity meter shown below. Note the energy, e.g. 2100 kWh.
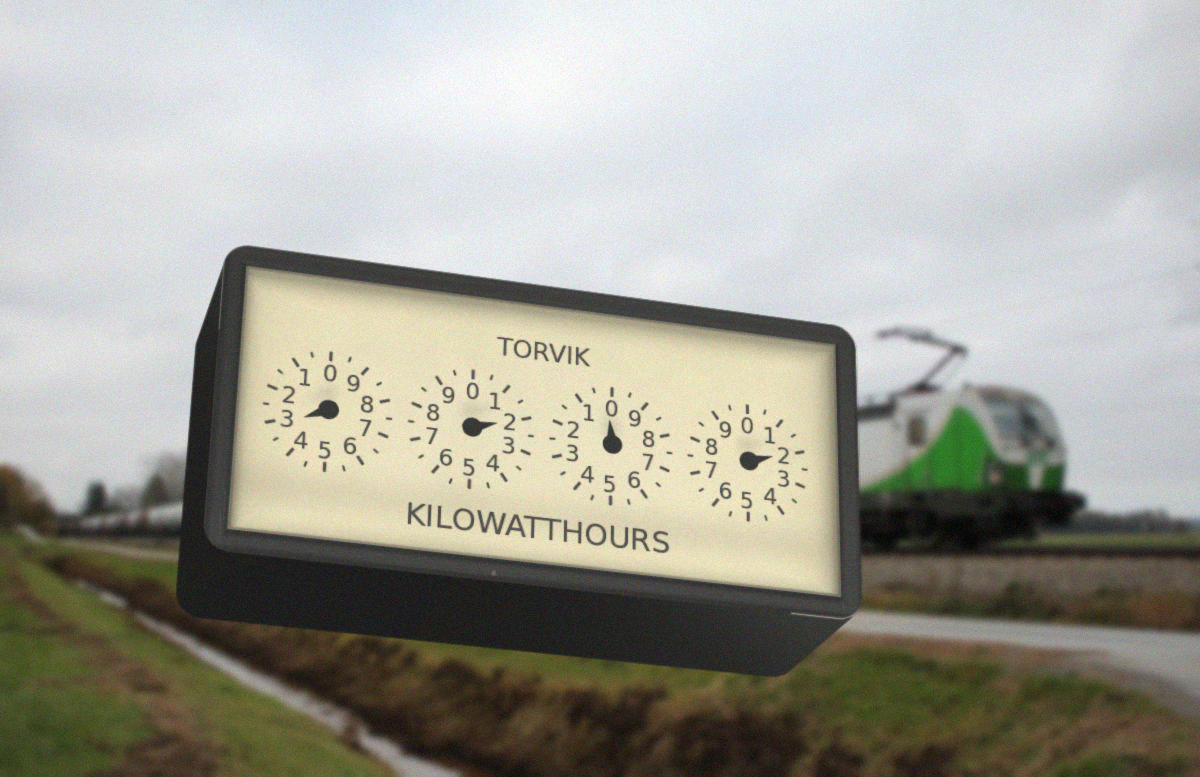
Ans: 3202 kWh
